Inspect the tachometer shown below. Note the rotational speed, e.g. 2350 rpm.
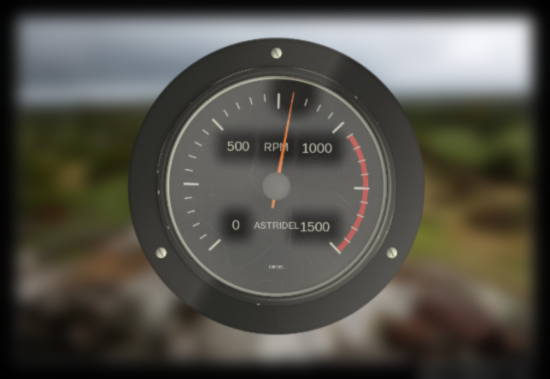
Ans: 800 rpm
